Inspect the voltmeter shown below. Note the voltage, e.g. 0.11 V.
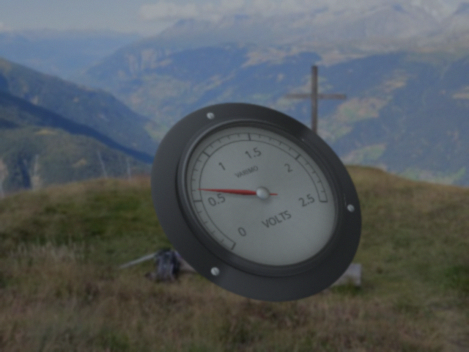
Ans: 0.6 V
